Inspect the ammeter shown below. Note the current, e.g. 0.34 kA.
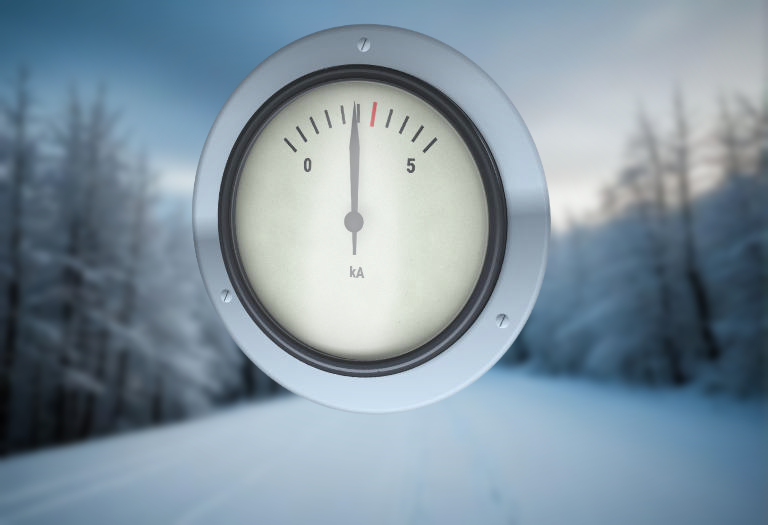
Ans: 2.5 kA
